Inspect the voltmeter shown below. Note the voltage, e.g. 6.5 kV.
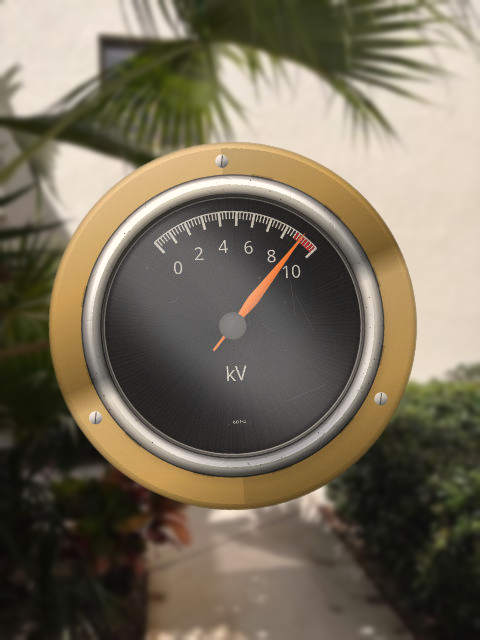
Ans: 9 kV
